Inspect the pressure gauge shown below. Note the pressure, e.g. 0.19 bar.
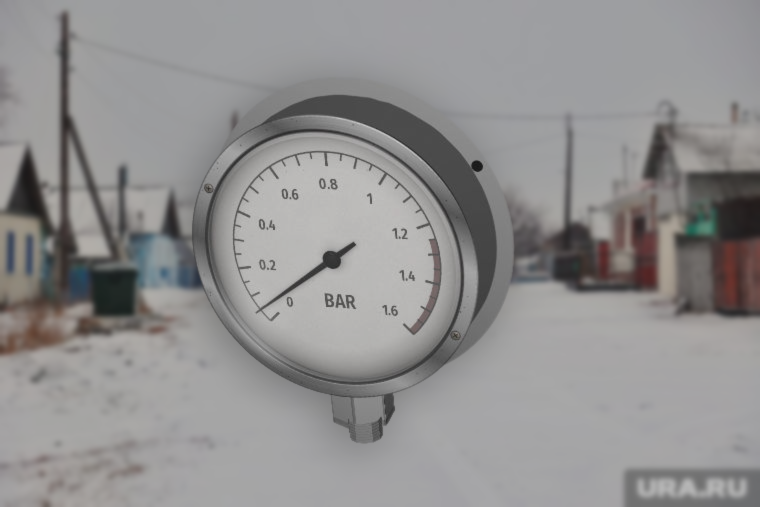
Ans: 0.05 bar
